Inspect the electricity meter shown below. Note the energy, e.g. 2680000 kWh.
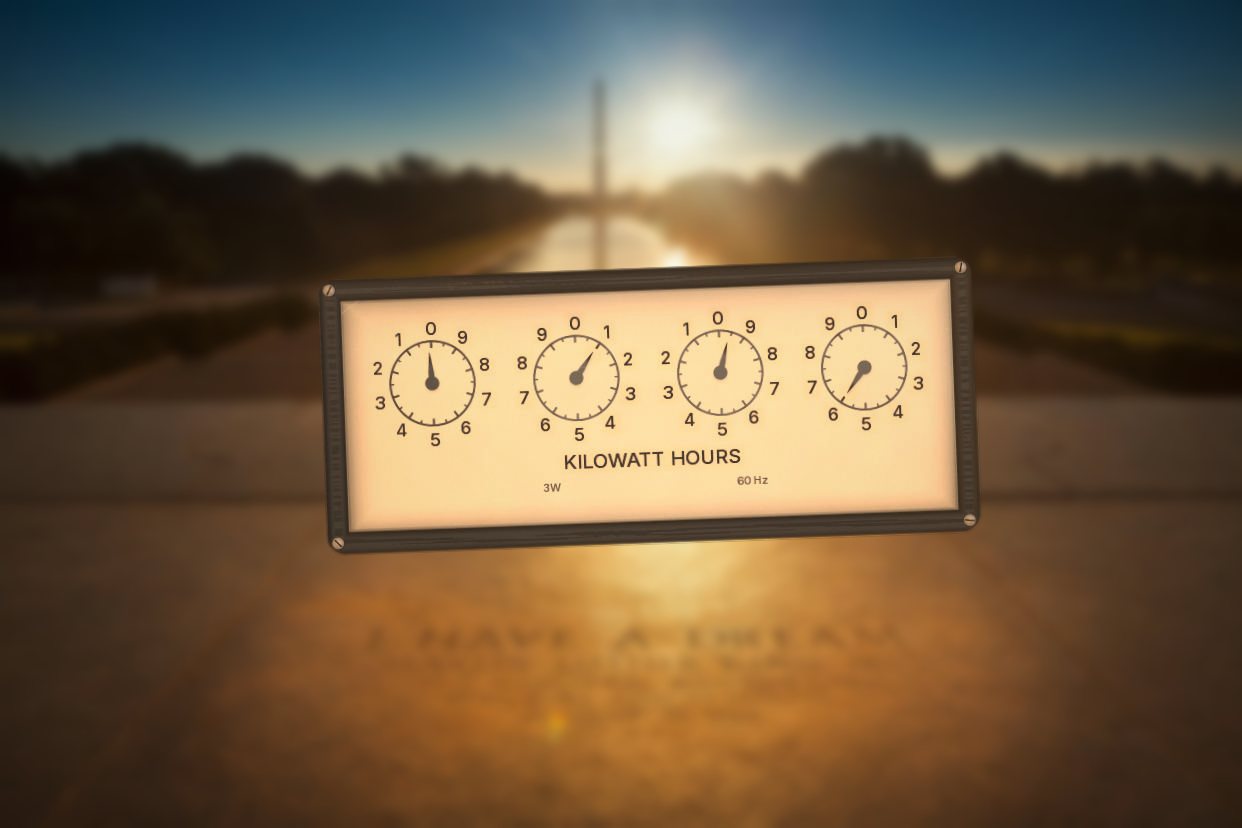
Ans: 96 kWh
